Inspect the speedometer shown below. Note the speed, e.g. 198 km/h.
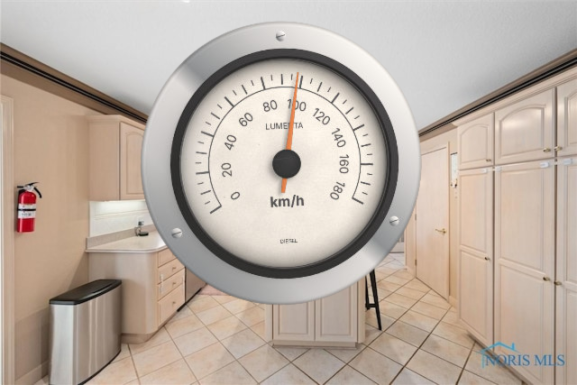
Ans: 97.5 km/h
